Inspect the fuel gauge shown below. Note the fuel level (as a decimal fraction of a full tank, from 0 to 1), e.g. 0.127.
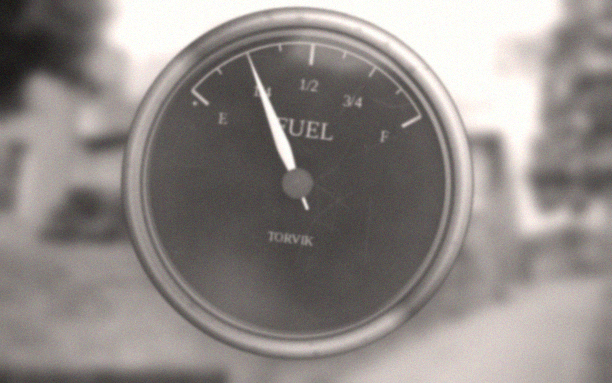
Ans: 0.25
